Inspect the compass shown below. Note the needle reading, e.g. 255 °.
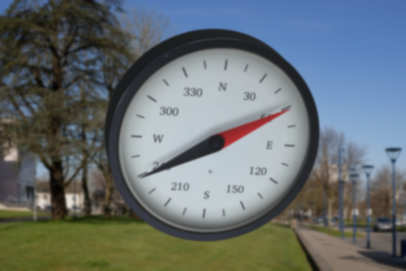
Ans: 60 °
